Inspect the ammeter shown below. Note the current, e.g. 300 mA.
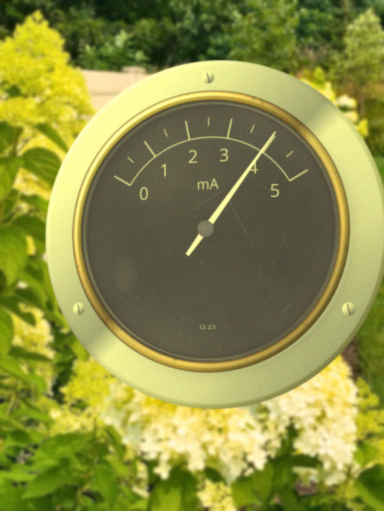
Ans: 4 mA
